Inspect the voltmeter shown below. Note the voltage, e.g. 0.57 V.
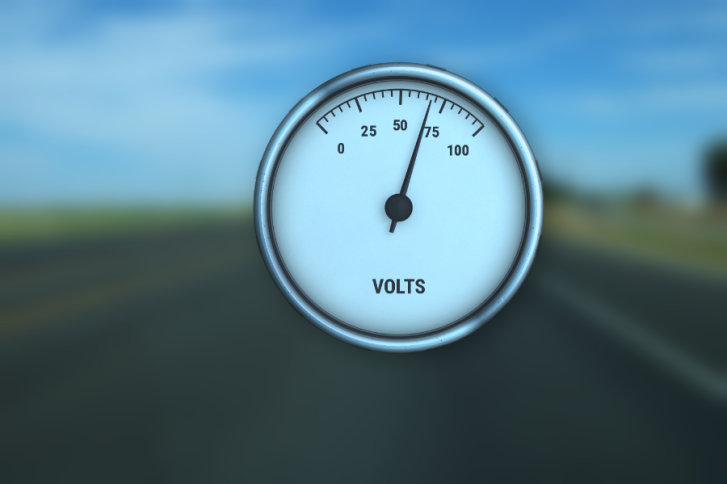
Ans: 67.5 V
